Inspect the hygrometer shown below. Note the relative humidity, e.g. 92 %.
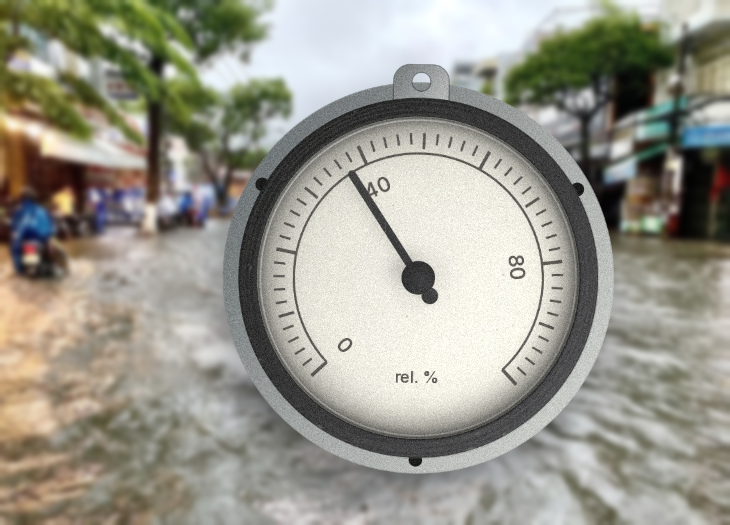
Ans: 37 %
